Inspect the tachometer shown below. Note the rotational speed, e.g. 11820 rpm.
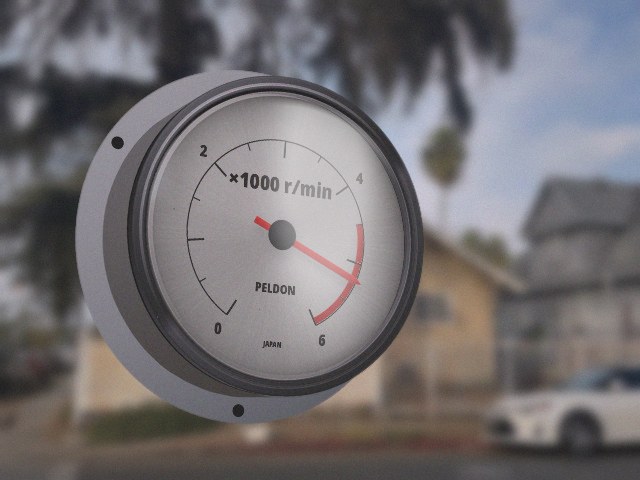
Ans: 5250 rpm
